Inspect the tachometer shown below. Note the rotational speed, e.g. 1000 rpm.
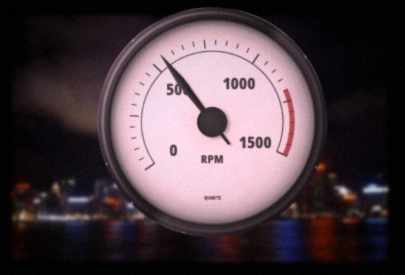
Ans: 550 rpm
